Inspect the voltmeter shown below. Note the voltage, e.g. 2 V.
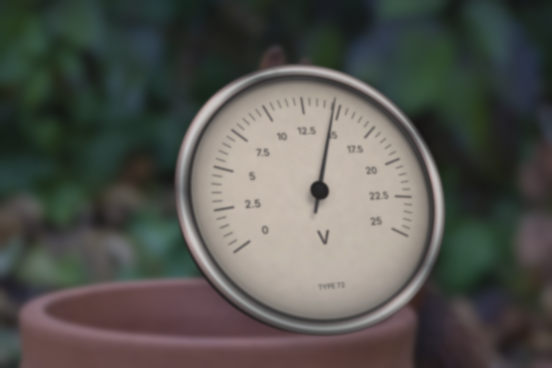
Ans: 14.5 V
